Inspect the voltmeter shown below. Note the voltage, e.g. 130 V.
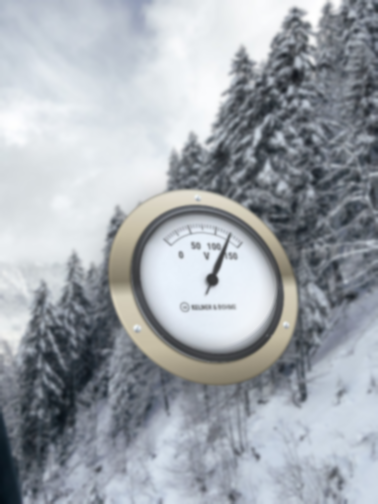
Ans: 125 V
